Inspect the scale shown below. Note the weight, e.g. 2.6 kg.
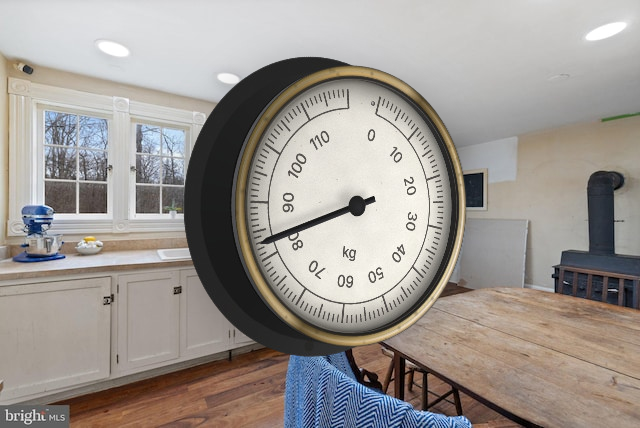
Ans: 83 kg
